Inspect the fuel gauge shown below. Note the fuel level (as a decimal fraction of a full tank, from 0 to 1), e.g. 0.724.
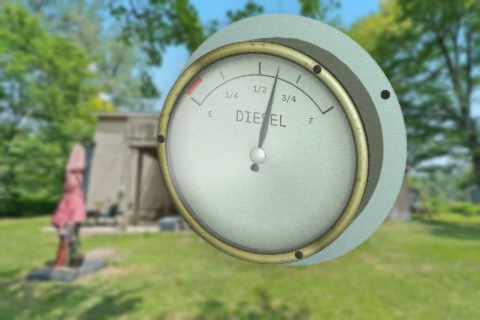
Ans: 0.625
